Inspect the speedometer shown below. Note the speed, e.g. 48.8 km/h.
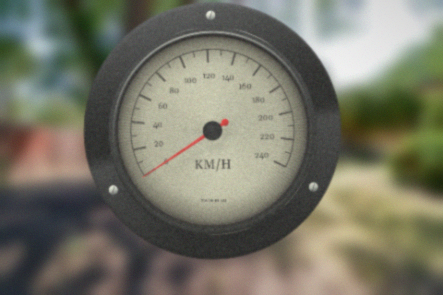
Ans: 0 km/h
